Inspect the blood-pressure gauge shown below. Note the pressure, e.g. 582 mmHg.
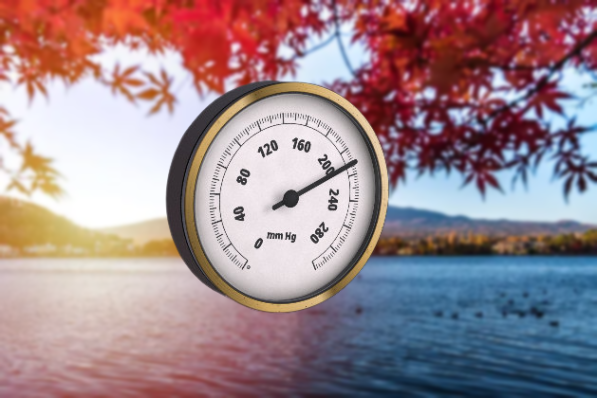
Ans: 210 mmHg
